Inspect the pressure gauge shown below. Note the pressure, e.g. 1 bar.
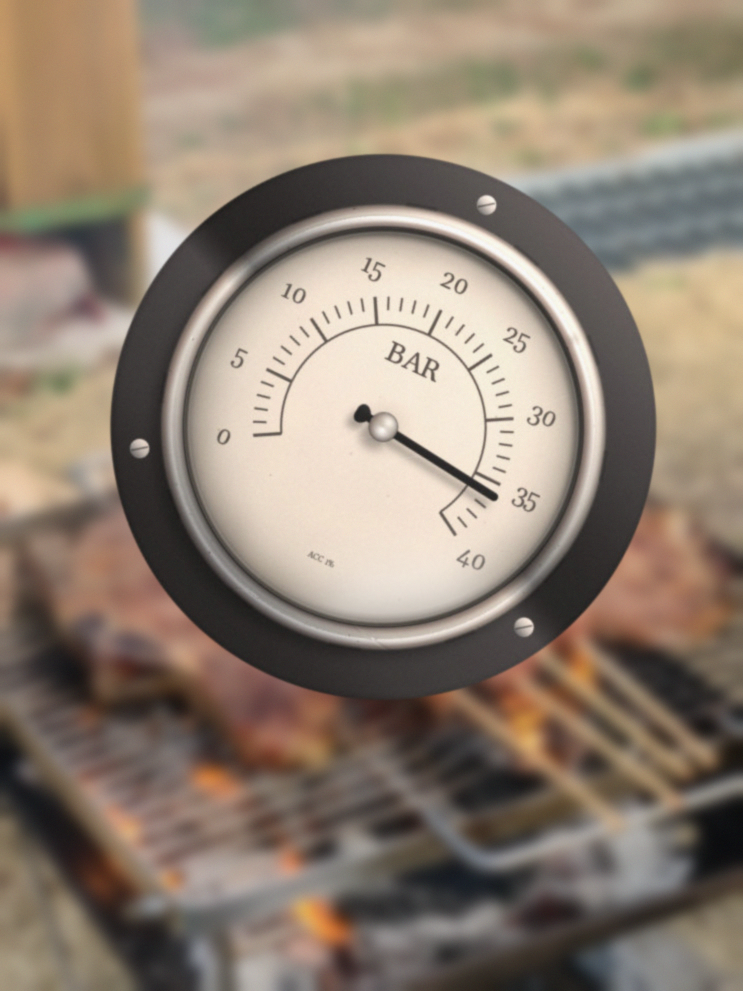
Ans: 36 bar
